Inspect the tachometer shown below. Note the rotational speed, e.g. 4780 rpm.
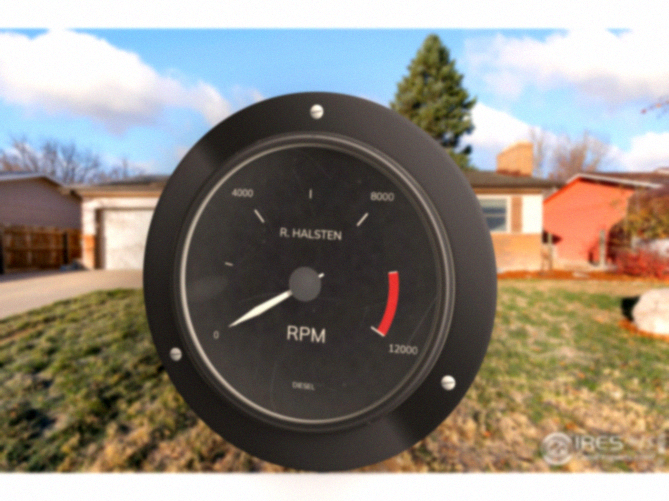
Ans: 0 rpm
